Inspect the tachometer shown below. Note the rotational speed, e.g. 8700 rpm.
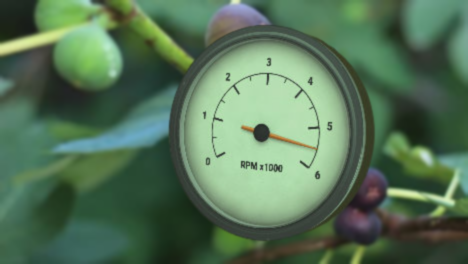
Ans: 5500 rpm
